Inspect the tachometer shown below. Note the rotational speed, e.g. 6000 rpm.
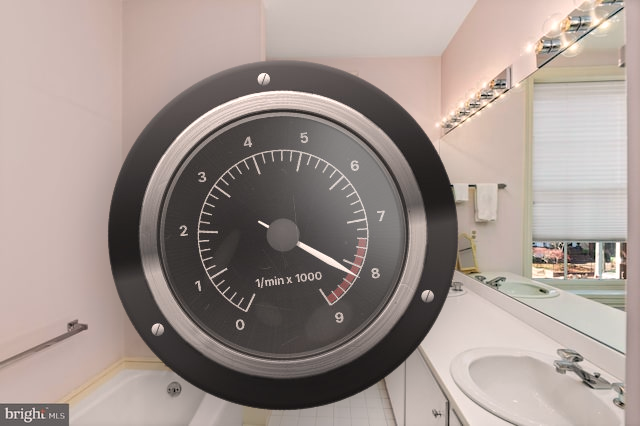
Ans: 8200 rpm
